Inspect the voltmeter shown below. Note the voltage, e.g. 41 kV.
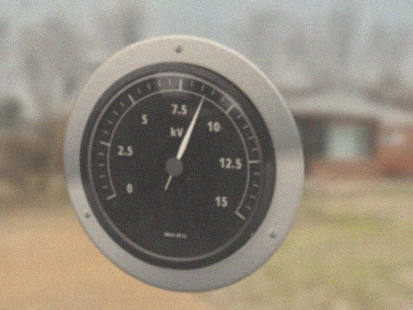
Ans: 8.75 kV
